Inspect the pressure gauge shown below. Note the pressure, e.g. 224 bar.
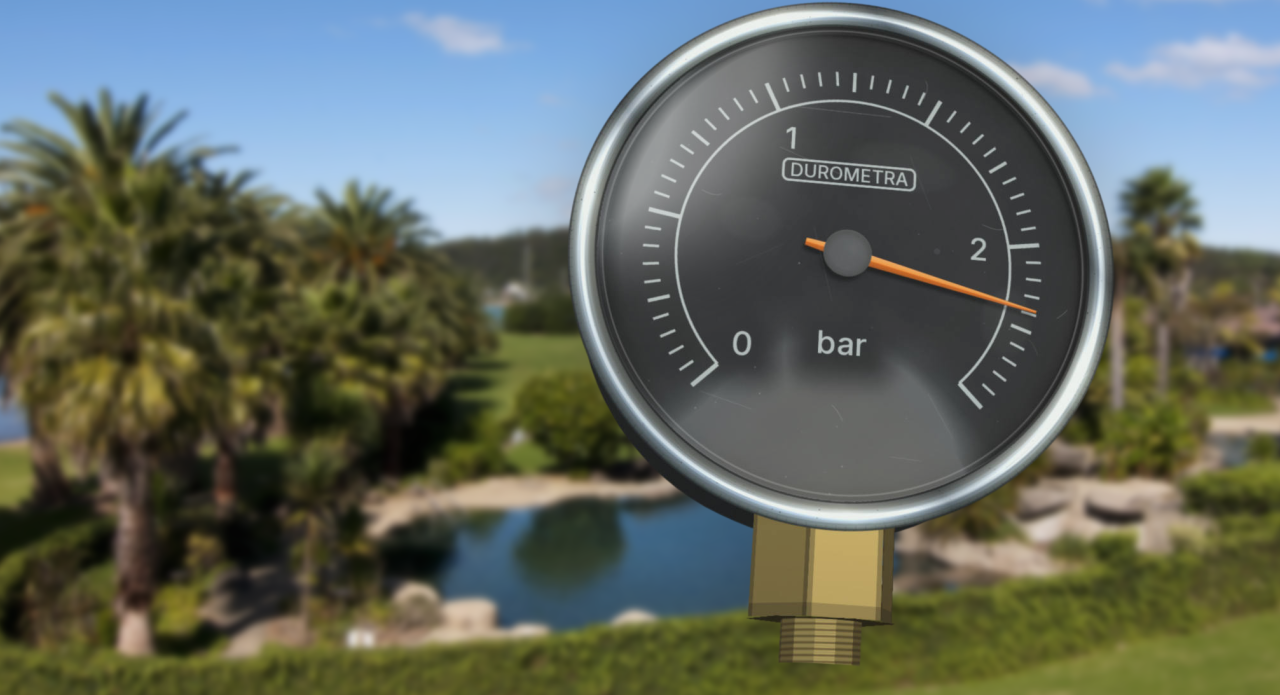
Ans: 2.2 bar
